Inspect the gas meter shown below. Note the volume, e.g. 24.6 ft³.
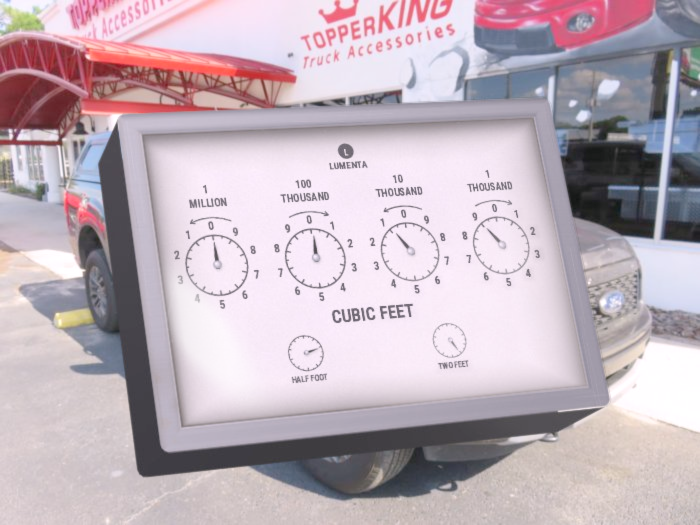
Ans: 900 ft³
